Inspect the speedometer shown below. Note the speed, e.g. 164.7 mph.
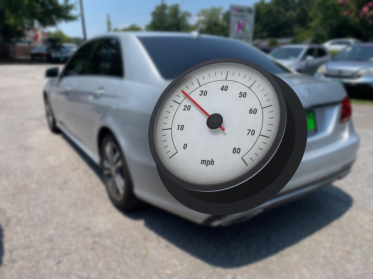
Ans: 24 mph
